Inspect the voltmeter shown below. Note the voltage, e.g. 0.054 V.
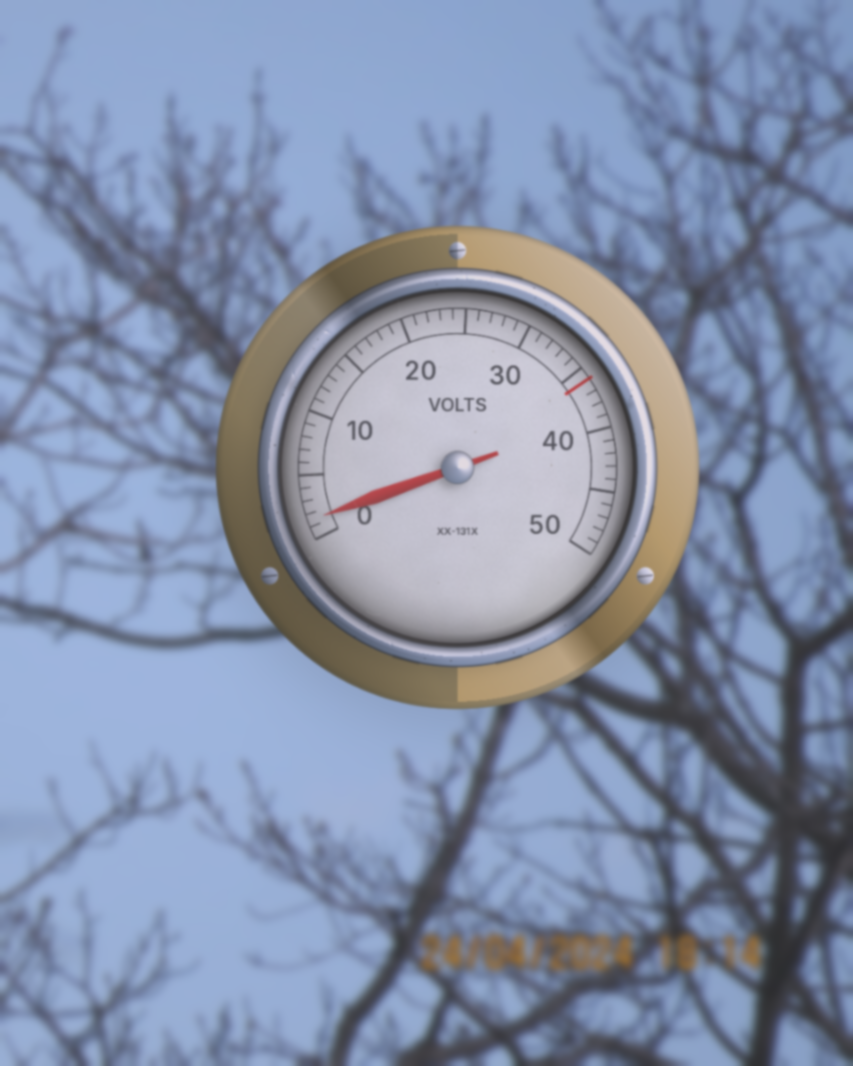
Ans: 1.5 V
